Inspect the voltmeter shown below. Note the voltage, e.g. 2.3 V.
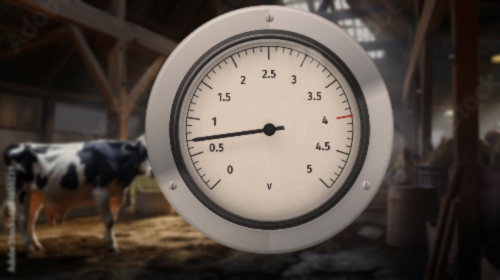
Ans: 0.7 V
